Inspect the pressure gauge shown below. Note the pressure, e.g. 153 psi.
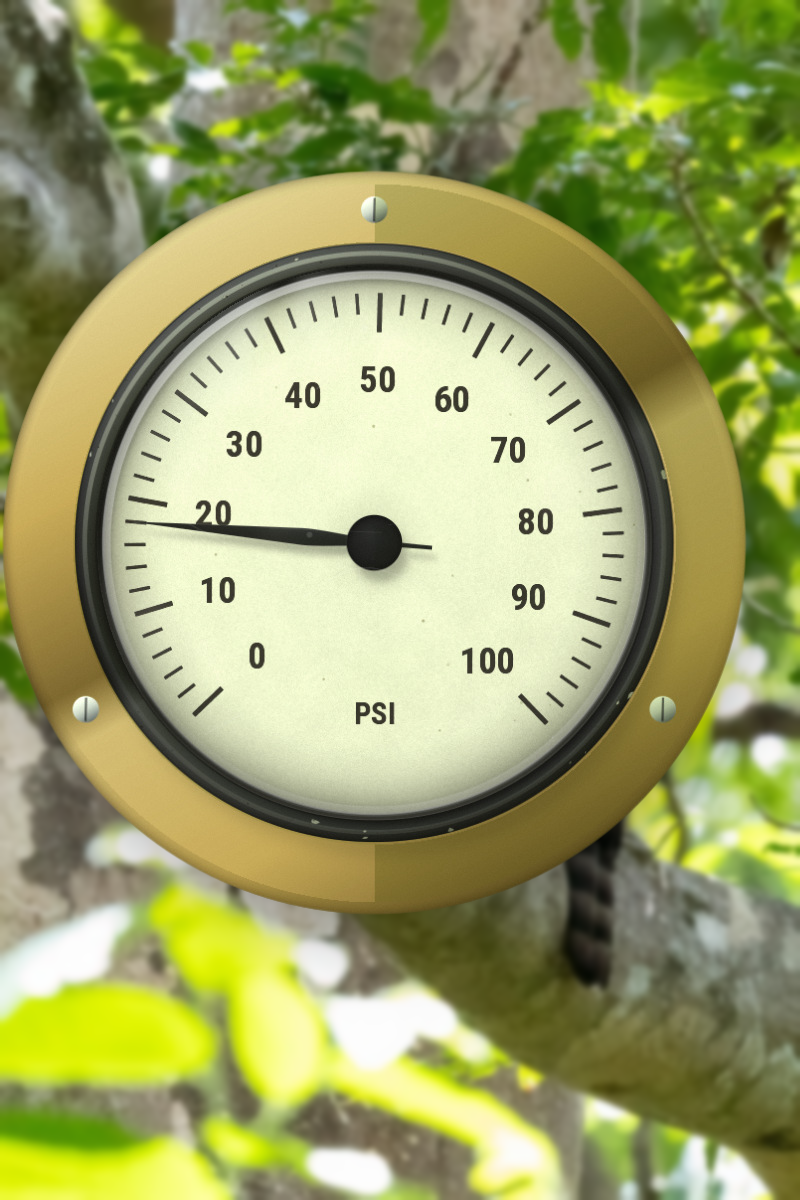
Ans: 18 psi
